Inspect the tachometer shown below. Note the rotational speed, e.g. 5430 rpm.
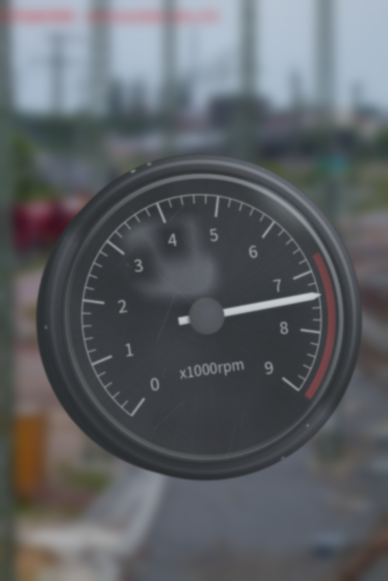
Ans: 7400 rpm
